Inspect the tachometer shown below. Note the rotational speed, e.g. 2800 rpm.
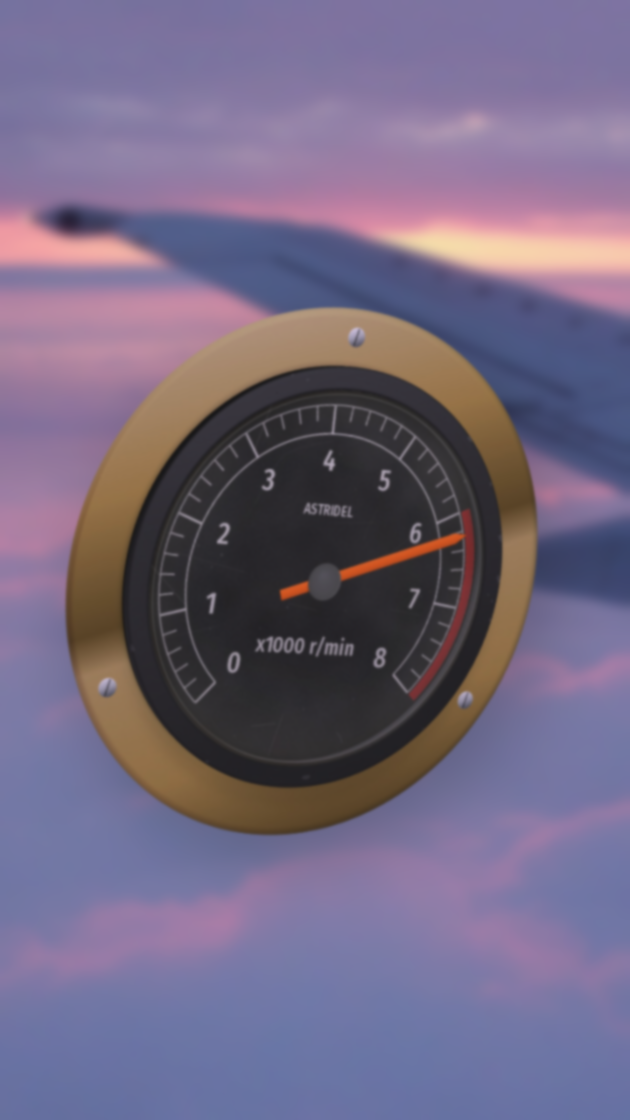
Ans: 6200 rpm
